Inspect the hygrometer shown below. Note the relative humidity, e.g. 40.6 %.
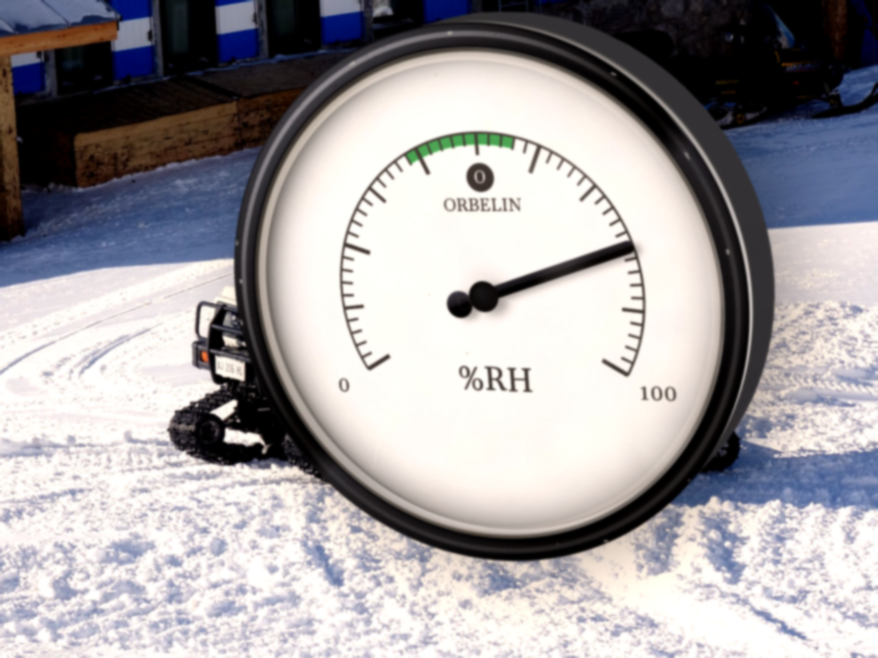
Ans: 80 %
